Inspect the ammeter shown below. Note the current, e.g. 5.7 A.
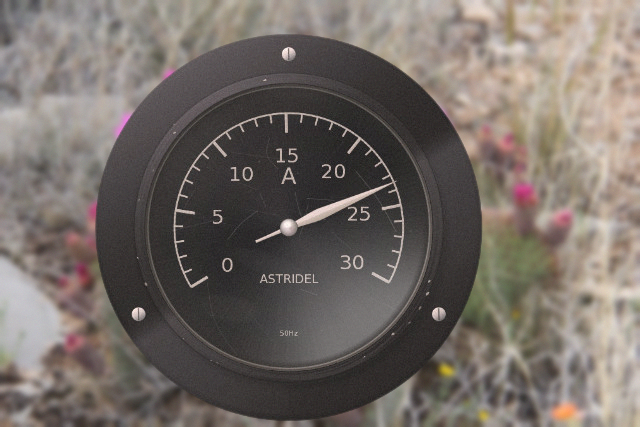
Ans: 23.5 A
